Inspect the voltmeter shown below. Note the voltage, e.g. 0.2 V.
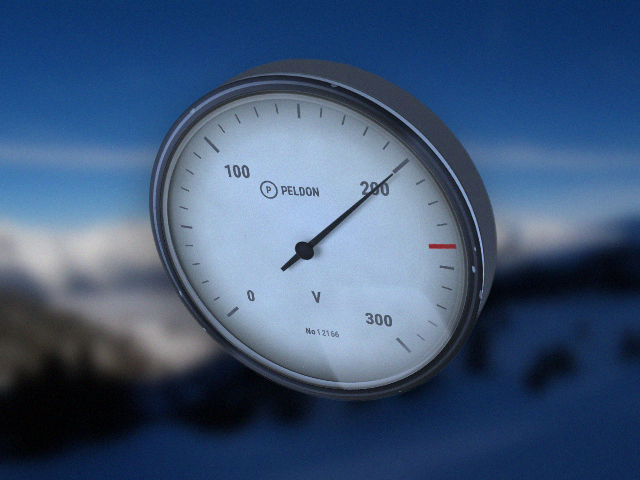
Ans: 200 V
